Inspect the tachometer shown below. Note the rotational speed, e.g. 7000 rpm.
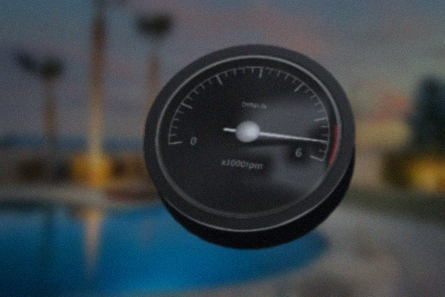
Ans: 5600 rpm
